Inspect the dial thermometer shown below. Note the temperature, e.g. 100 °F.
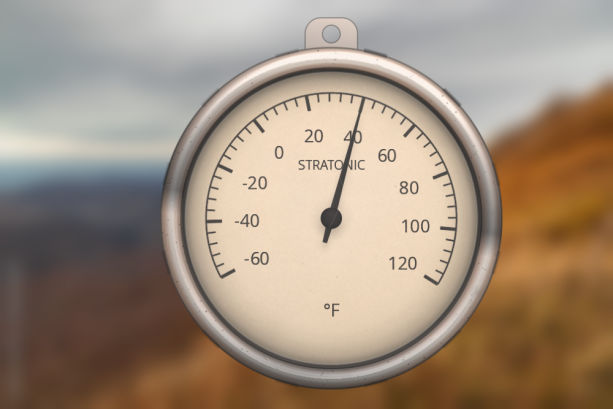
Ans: 40 °F
